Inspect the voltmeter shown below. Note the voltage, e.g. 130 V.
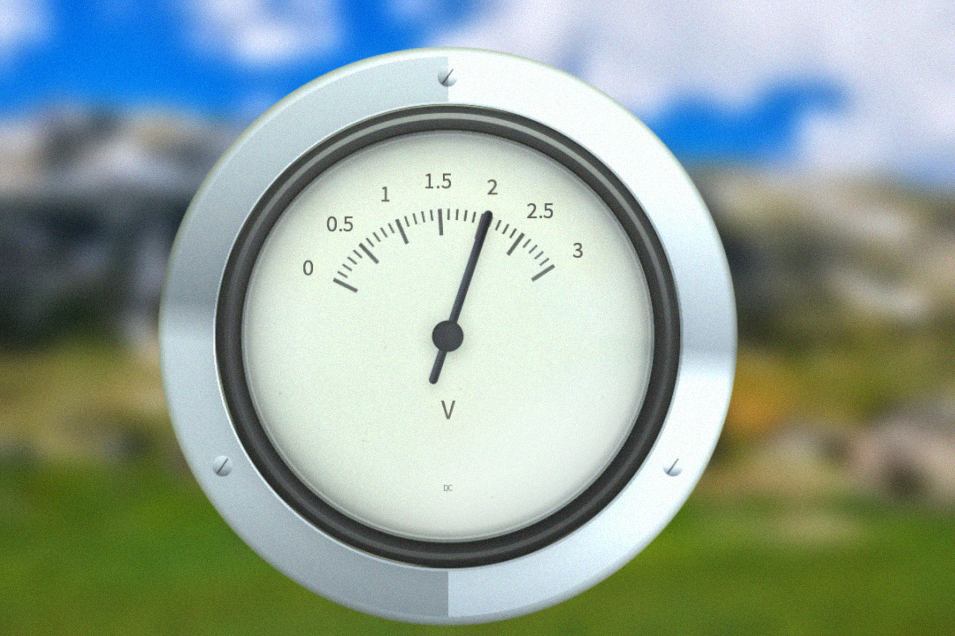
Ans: 2.05 V
